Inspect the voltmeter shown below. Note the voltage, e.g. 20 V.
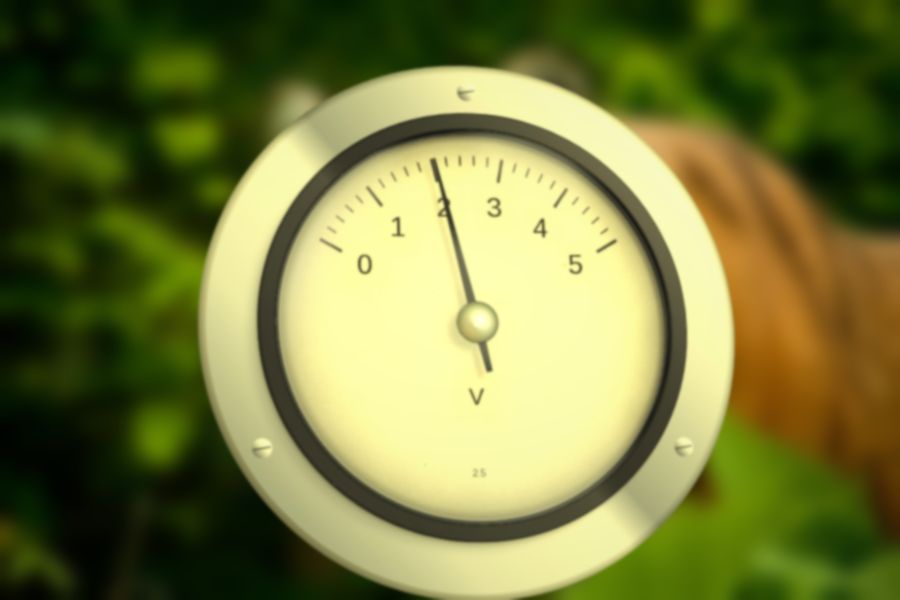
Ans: 2 V
